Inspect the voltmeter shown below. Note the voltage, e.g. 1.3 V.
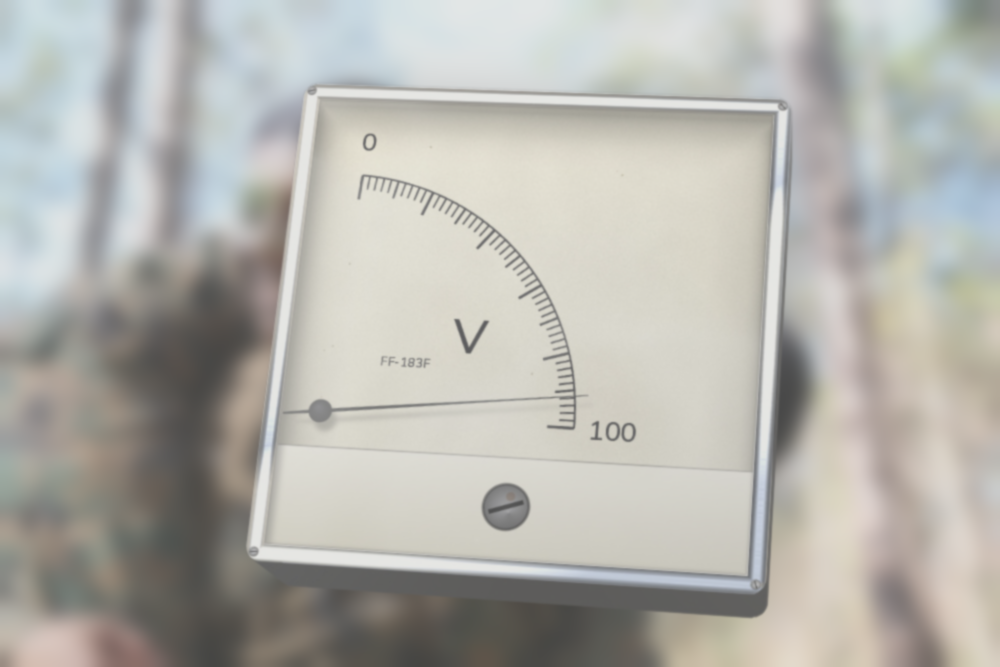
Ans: 92 V
